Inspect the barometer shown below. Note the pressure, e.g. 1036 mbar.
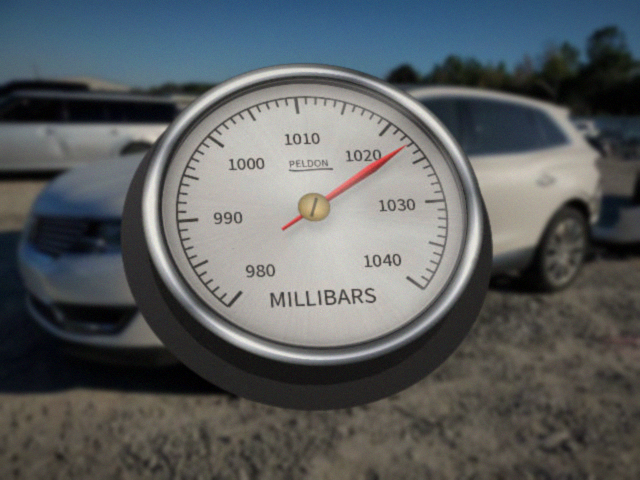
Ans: 1023 mbar
